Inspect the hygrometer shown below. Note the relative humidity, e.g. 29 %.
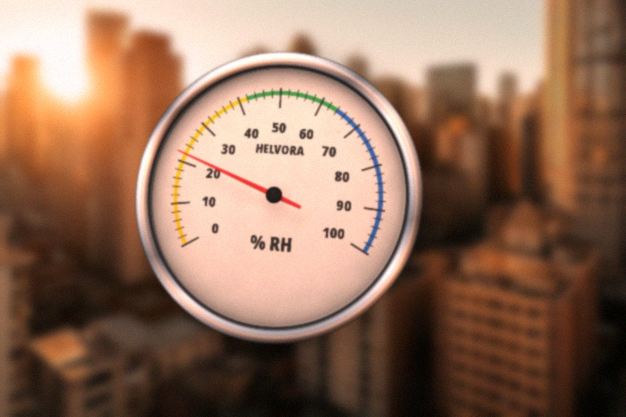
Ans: 22 %
